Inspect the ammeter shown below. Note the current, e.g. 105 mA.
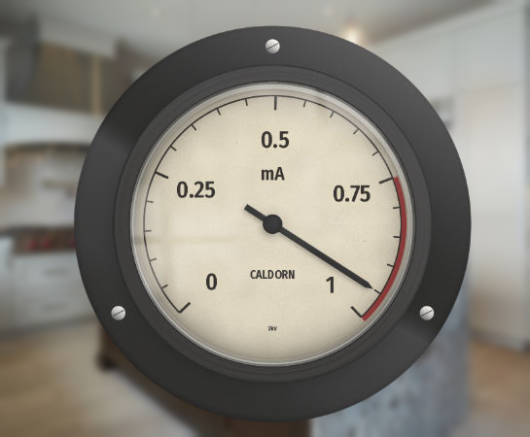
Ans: 0.95 mA
